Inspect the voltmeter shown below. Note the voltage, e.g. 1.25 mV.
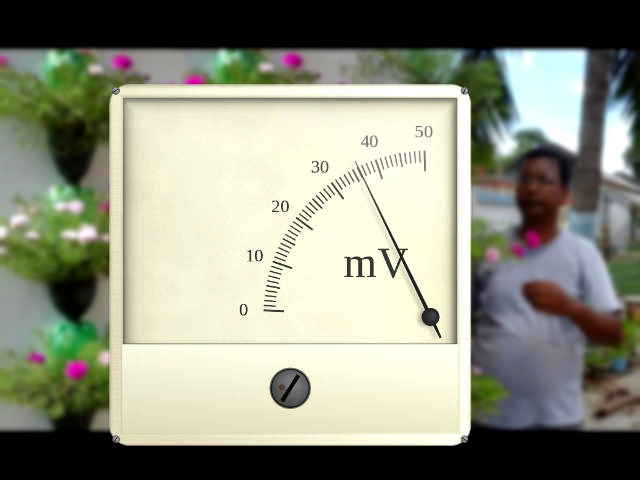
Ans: 36 mV
